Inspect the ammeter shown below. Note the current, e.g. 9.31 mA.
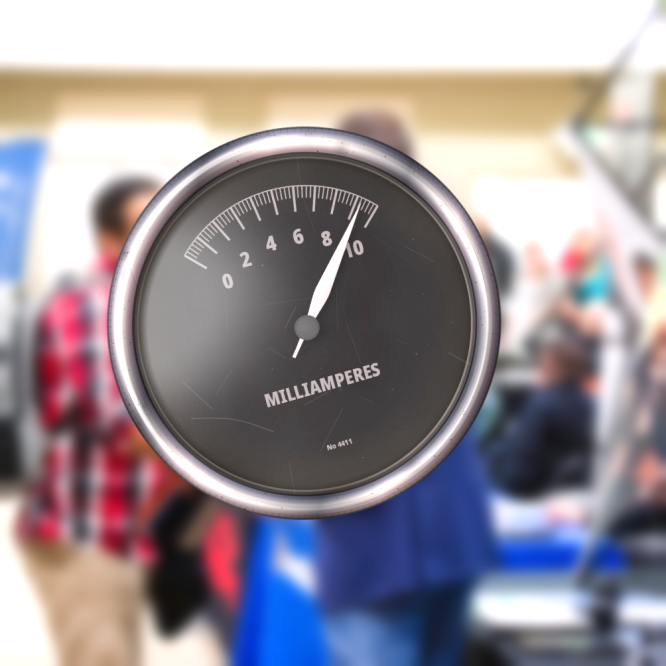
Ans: 9.2 mA
